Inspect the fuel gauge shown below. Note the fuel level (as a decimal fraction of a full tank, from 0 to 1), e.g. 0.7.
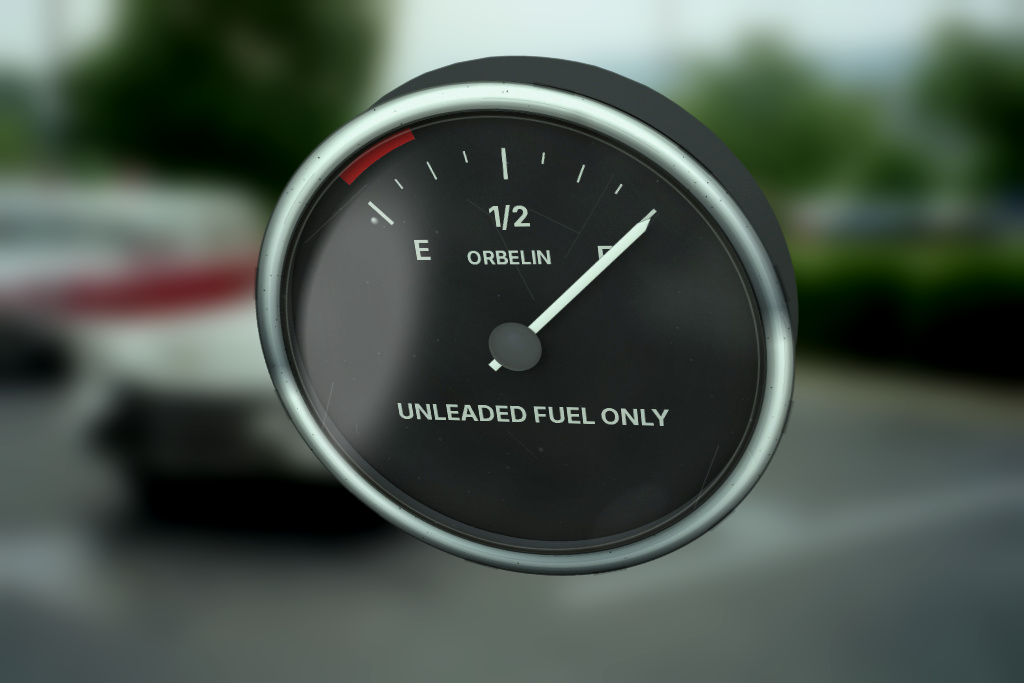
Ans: 1
